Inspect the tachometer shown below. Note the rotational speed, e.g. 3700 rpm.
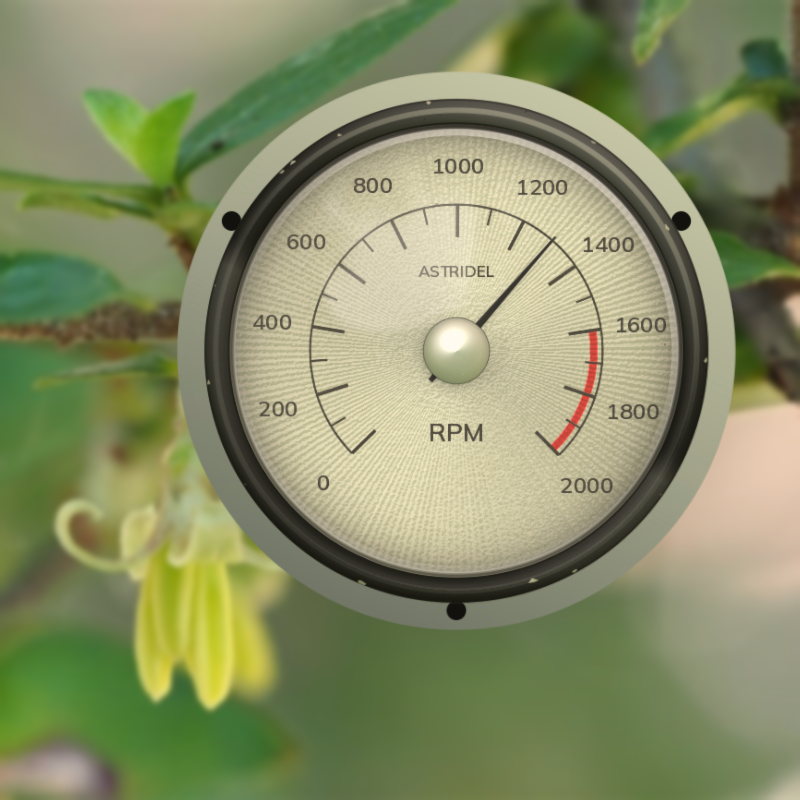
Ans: 1300 rpm
